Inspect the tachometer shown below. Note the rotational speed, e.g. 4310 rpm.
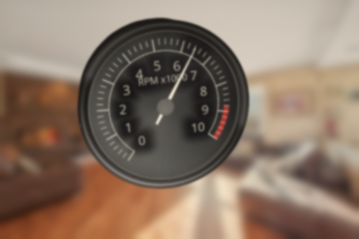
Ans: 6400 rpm
